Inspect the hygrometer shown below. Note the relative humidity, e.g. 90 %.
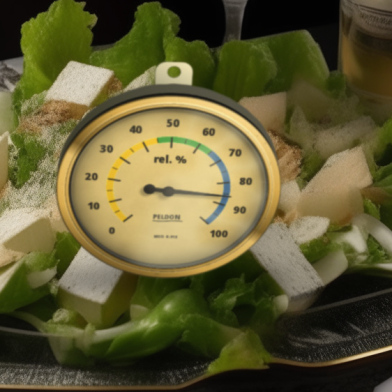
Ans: 85 %
